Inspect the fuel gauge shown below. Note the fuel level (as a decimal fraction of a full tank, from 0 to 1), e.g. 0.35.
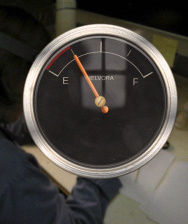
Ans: 0.25
